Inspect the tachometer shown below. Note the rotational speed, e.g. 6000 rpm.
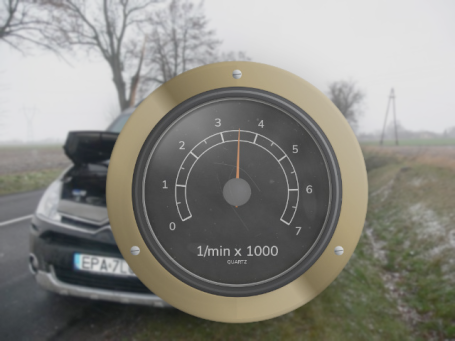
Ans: 3500 rpm
